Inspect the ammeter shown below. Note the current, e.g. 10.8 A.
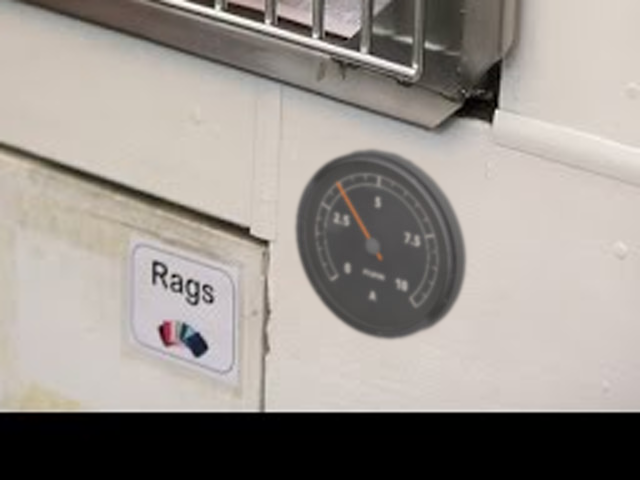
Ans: 3.5 A
